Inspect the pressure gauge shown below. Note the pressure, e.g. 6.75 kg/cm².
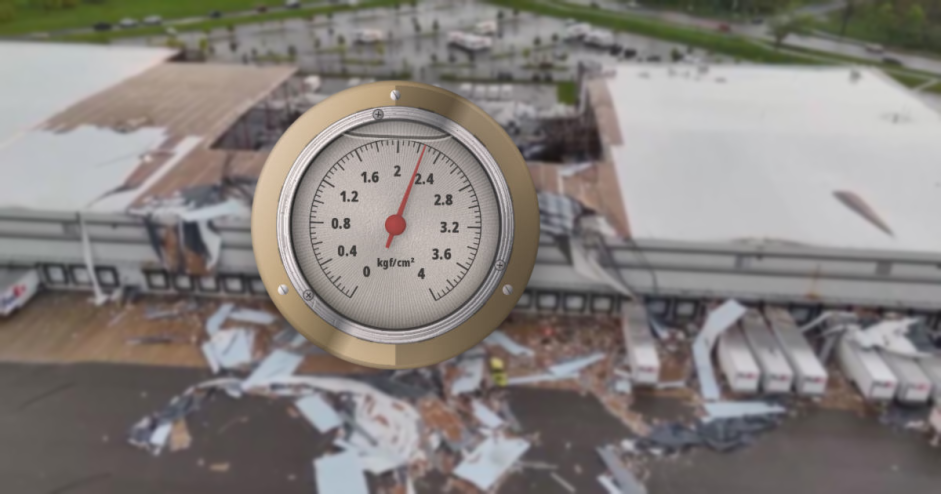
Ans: 2.25 kg/cm²
